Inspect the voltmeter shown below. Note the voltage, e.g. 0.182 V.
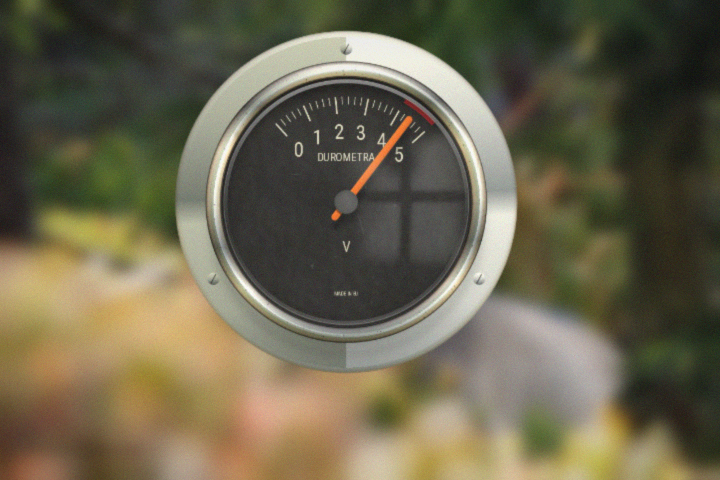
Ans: 4.4 V
